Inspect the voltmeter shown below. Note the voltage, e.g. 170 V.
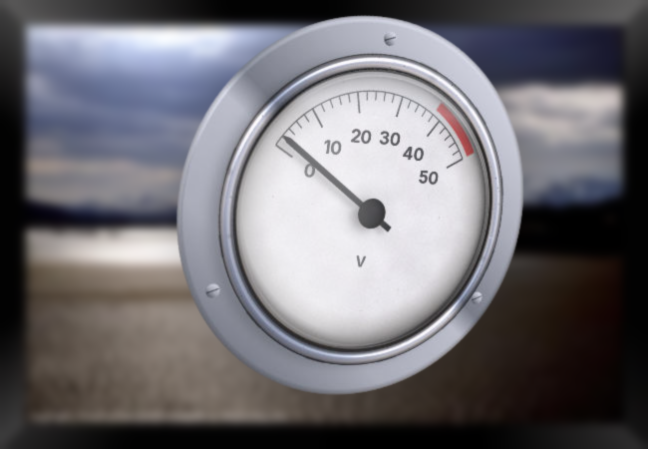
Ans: 2 V
